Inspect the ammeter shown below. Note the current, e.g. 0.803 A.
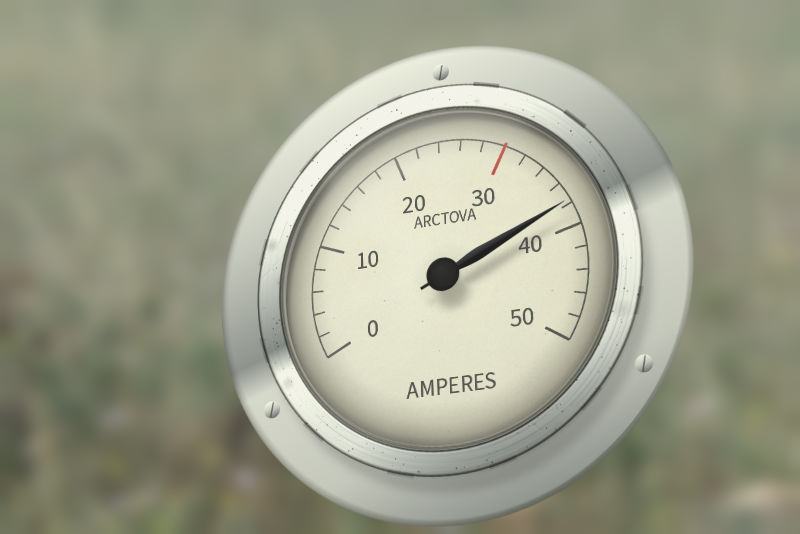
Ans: 38 A
